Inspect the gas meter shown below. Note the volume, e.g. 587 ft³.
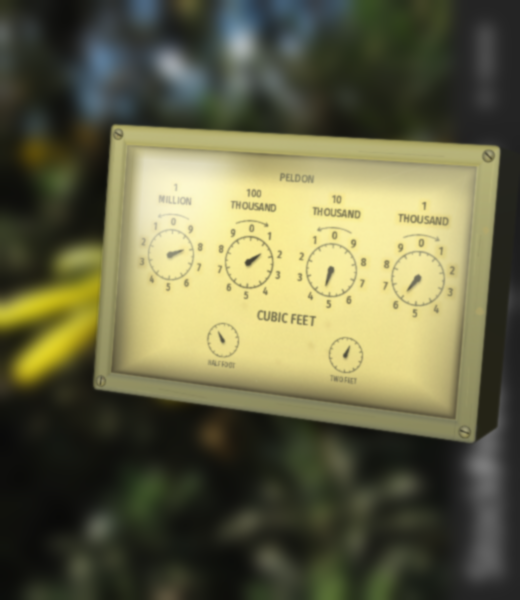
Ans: 814600 ft³
